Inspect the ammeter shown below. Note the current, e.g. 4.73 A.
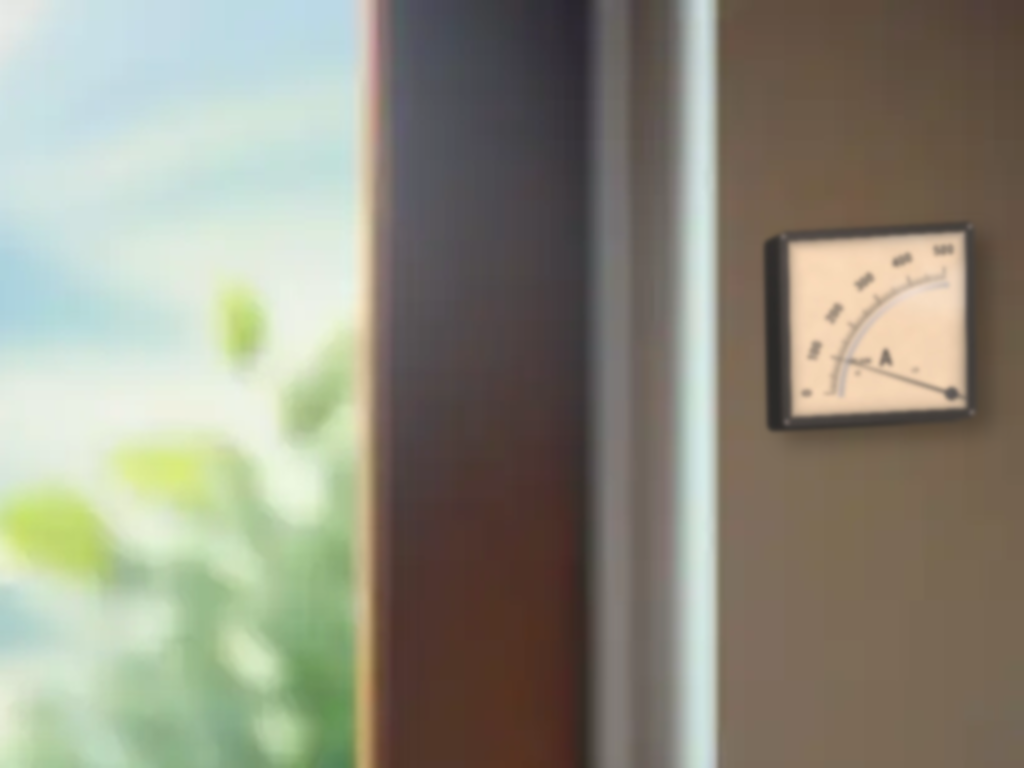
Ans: 100 A
